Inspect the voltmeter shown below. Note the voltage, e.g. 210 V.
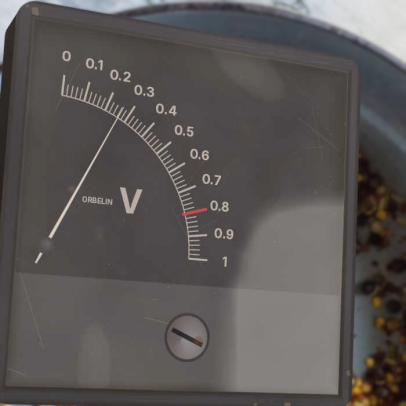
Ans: 0.26 V
